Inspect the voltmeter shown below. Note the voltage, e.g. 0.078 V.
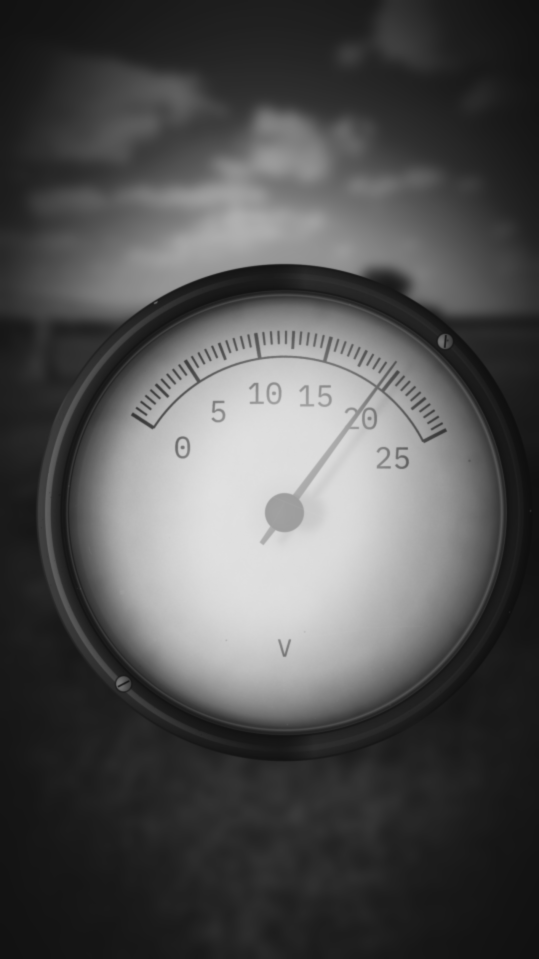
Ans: 19.5 V
